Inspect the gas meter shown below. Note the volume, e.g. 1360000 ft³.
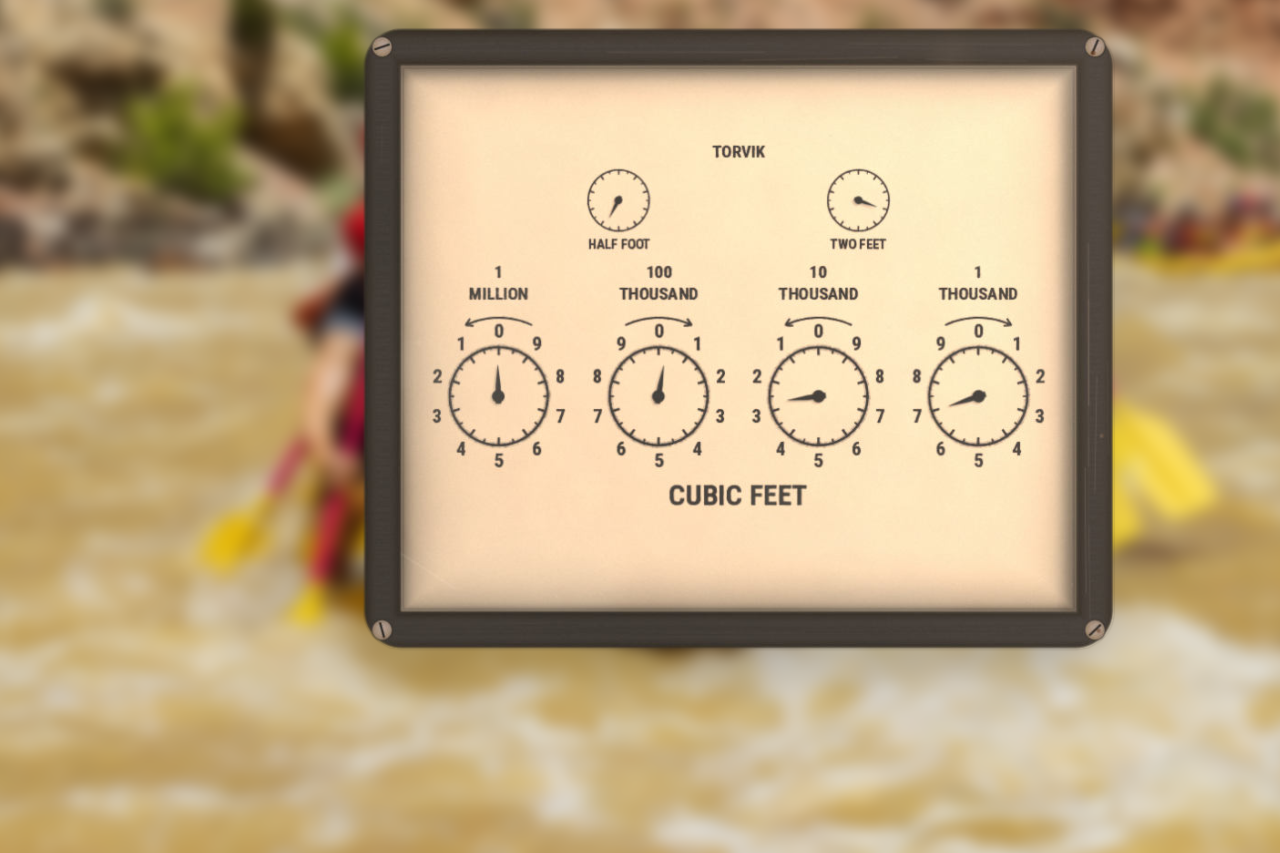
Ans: 2700 ft³
